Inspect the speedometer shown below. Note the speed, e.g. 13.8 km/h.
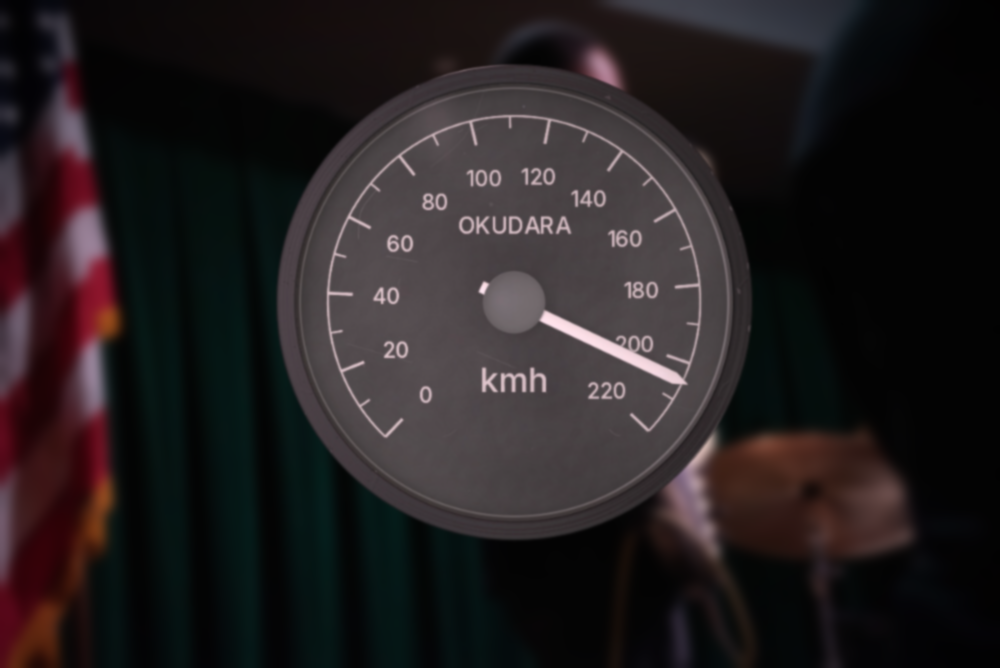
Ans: 205 km/h
